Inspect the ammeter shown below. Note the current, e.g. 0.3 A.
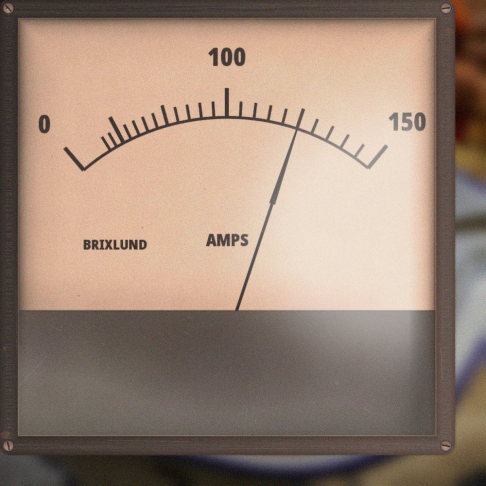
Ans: 125 A
